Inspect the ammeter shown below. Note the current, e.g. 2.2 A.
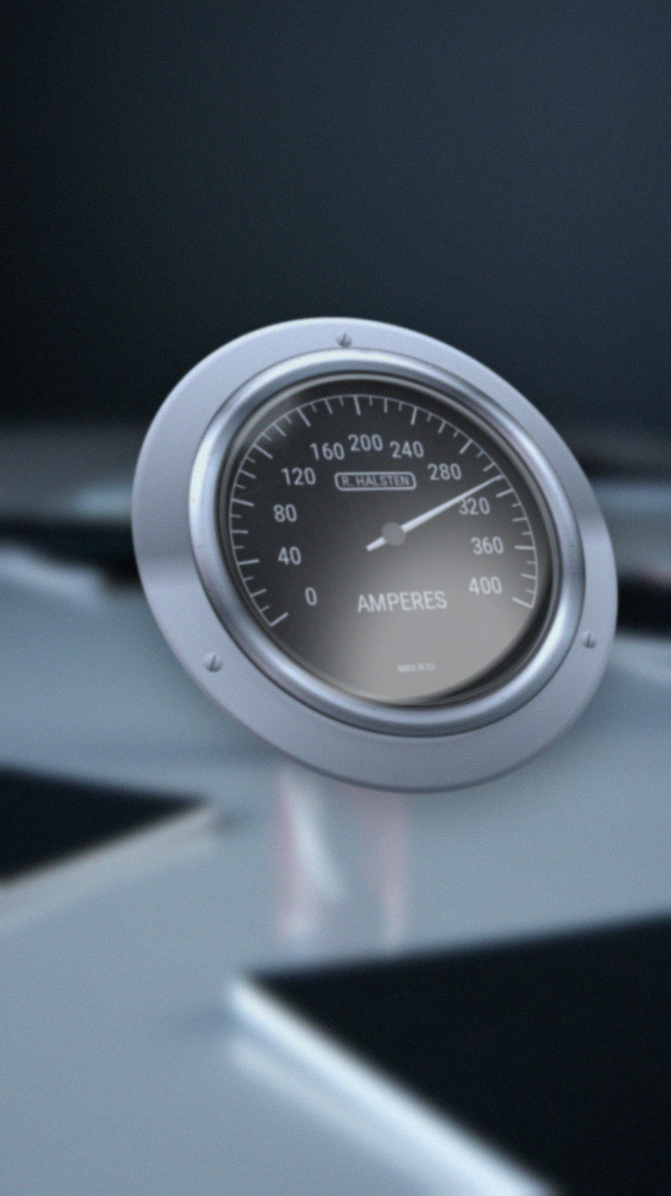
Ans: 310 A
